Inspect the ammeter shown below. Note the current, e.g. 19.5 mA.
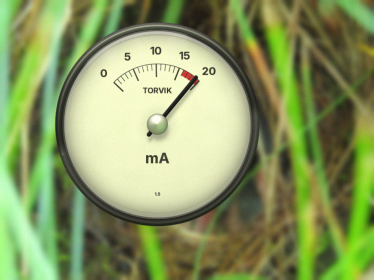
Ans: 19 mA
